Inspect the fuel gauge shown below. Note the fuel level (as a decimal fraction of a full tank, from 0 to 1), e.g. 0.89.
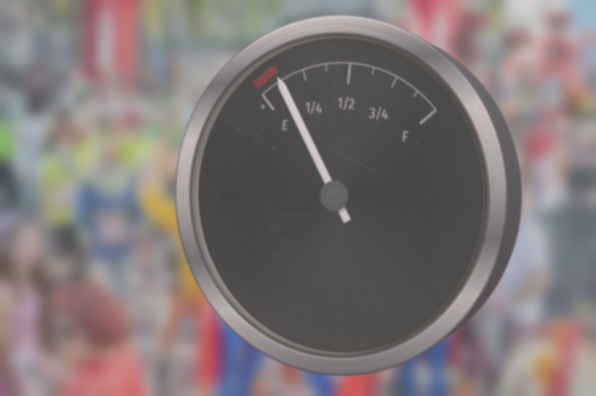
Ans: 0.125
